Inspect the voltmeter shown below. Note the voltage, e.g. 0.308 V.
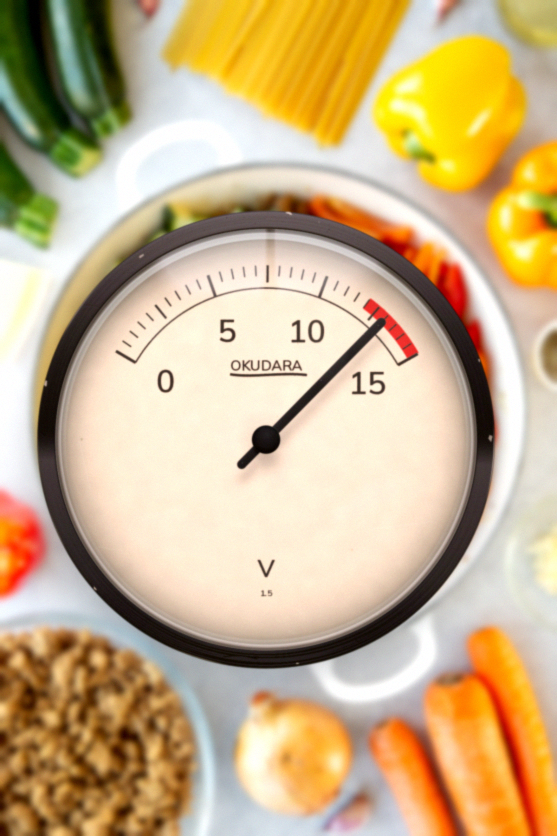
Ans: 13 V
